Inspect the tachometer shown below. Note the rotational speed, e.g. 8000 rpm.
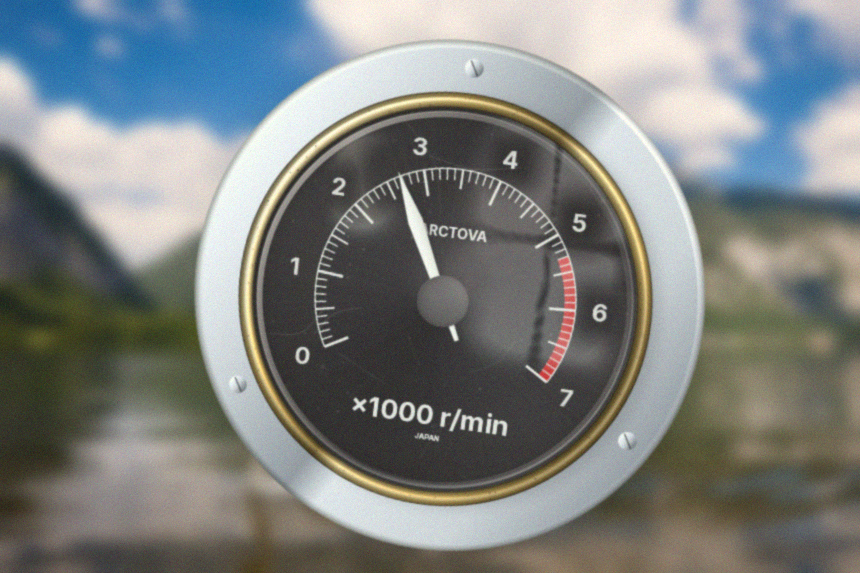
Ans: 2700 rpm
